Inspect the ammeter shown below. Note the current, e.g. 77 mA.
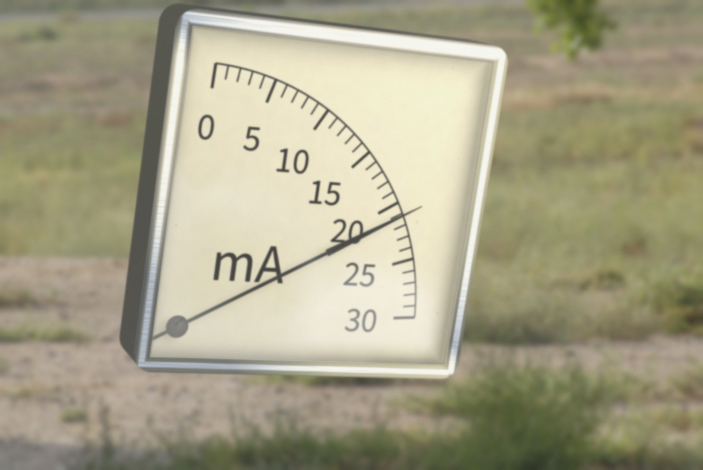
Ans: 21 mA
